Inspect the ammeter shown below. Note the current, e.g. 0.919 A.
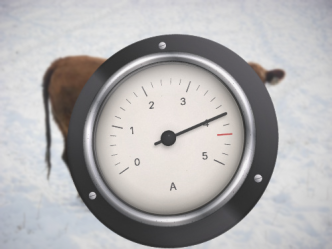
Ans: 4 A
